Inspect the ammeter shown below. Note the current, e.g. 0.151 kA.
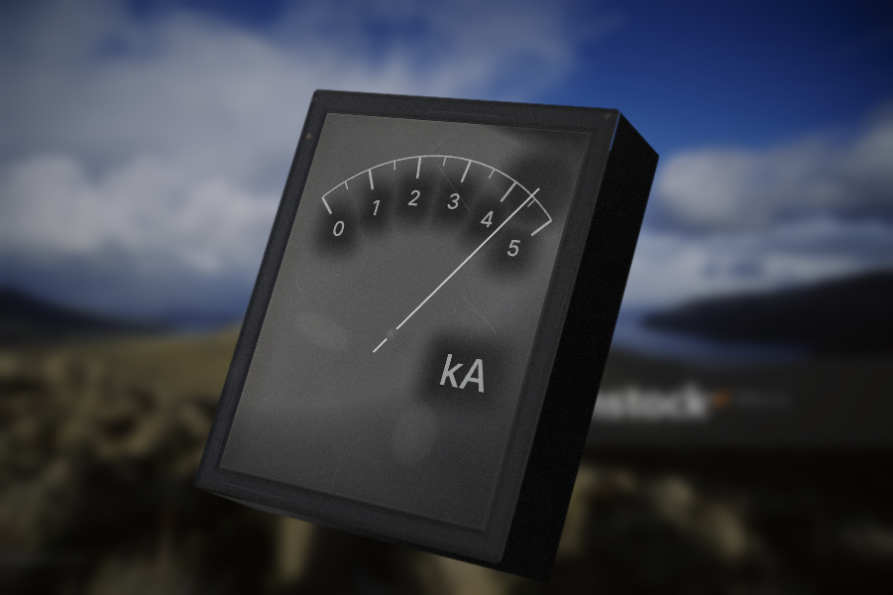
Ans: 4.5 kA
